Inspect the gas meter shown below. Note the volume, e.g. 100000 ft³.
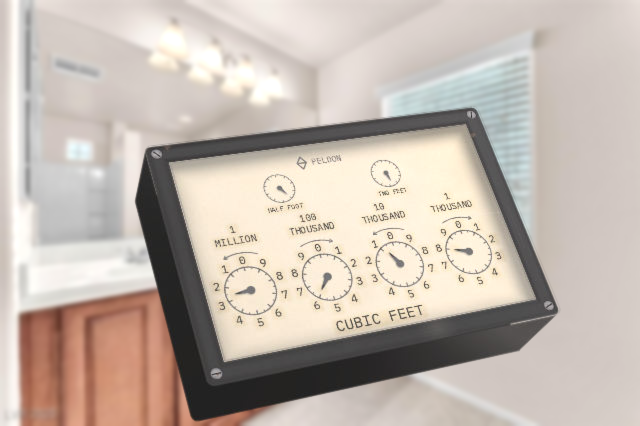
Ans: 260800 ft³
